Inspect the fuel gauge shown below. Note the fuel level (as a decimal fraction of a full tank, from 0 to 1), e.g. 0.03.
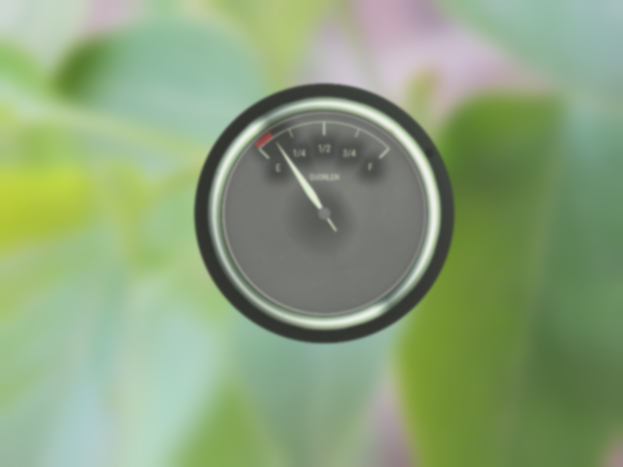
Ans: 0.125
